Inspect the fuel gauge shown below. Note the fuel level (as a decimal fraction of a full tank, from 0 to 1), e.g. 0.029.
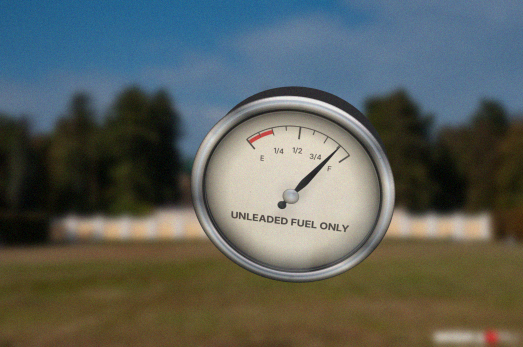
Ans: 0.875
